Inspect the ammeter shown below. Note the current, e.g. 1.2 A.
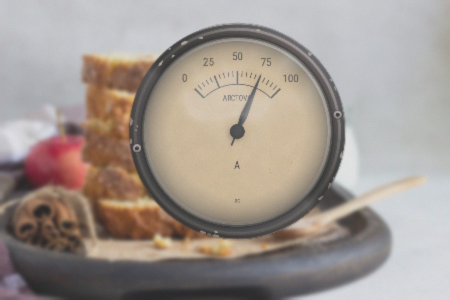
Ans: 75 A
